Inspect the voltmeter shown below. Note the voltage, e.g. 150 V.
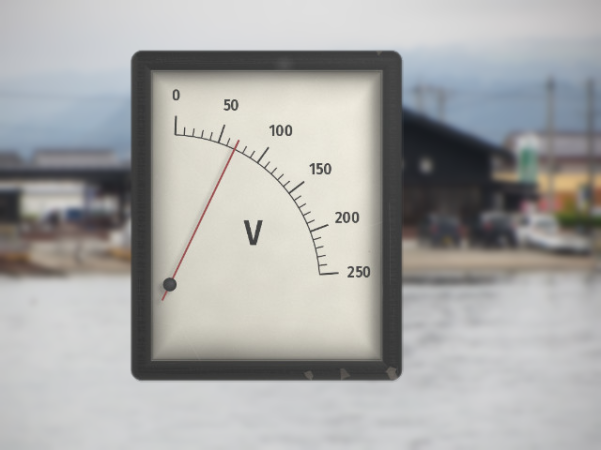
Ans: 70 V
